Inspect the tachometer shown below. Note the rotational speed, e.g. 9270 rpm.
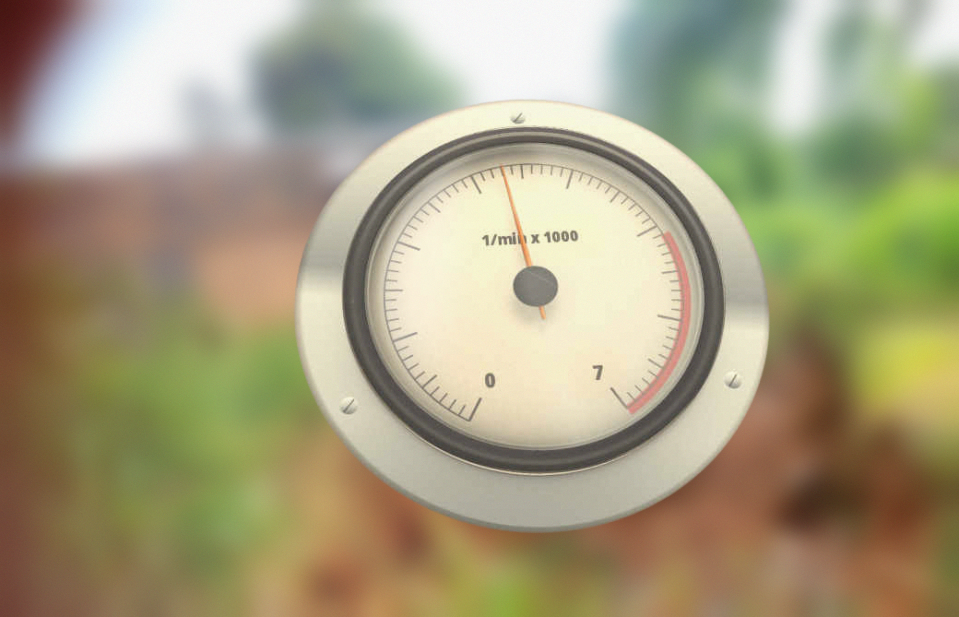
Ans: 3300 rpm
